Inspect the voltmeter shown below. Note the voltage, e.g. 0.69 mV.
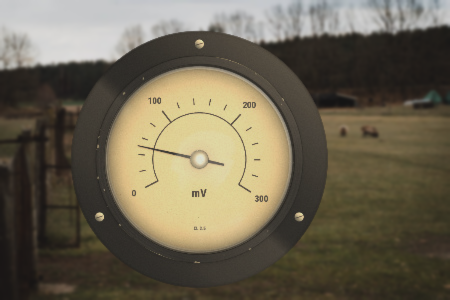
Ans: 50 mV
